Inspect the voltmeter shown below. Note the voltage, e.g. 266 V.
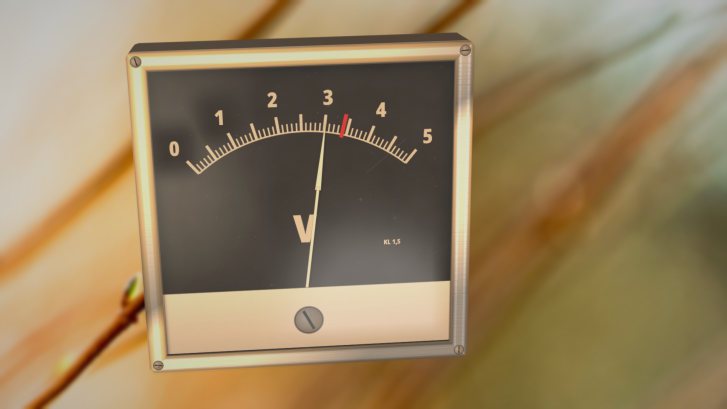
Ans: 3 V
